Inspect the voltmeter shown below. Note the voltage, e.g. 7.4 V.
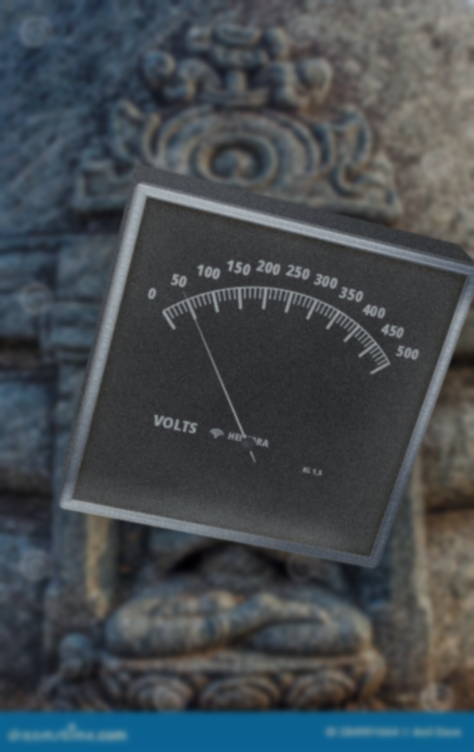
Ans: 50 V
